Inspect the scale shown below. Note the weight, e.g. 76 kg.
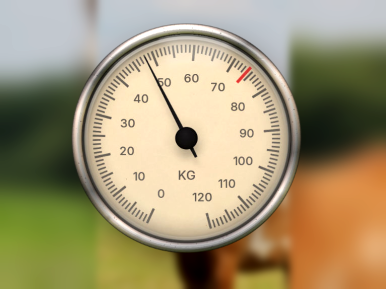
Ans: 48 kg
